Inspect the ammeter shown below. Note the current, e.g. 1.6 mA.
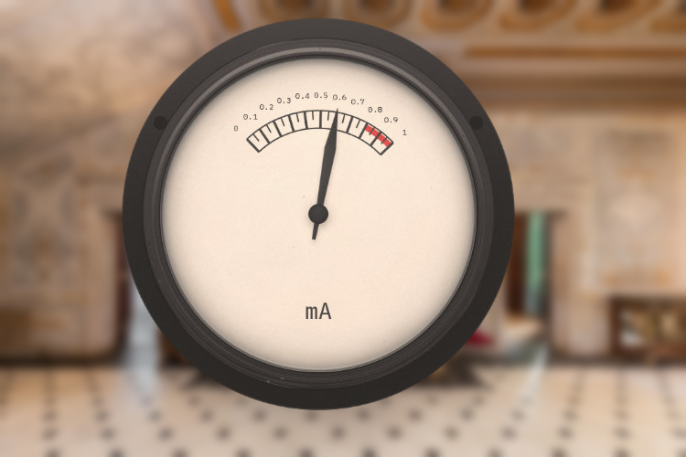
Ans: 0.6 mA
